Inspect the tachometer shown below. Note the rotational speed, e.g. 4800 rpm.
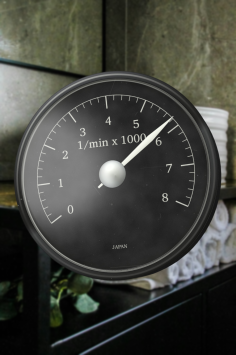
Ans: 5800 rpm
